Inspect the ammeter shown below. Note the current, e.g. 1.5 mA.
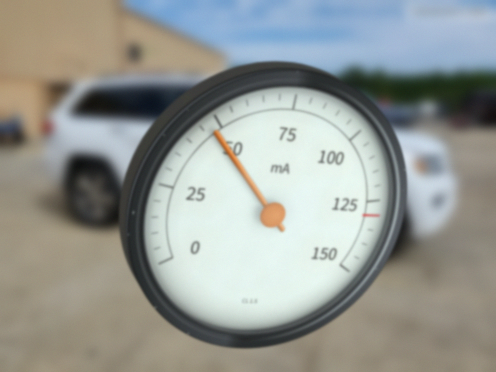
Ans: 47.5 mA
